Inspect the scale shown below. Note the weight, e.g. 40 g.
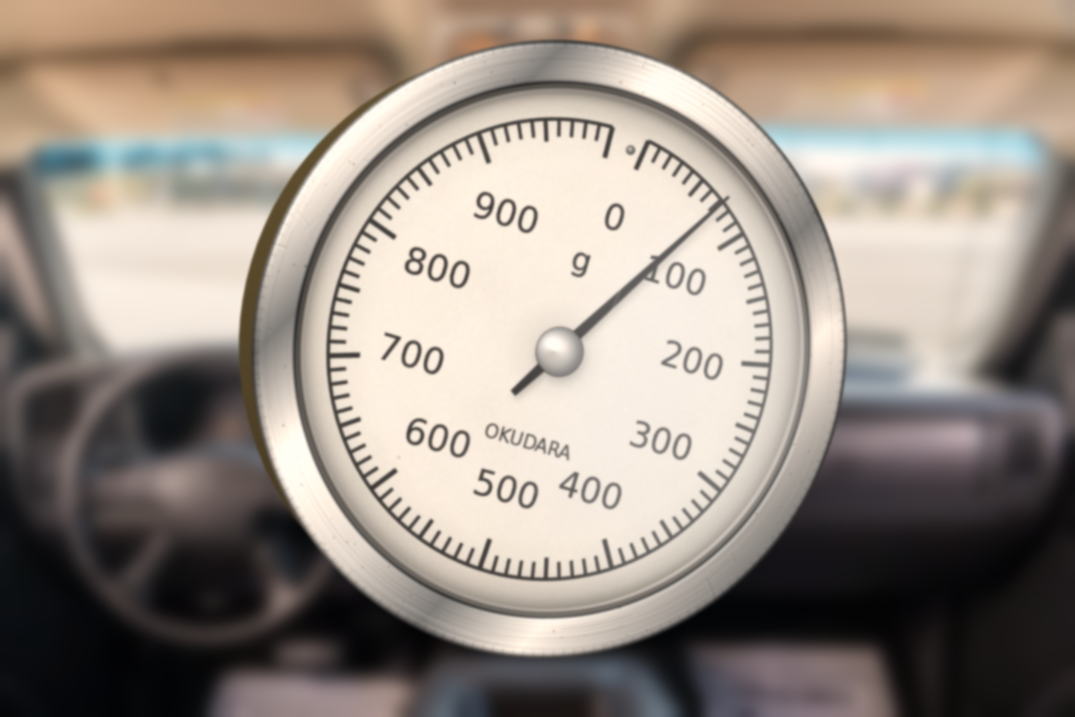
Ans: 70 g
